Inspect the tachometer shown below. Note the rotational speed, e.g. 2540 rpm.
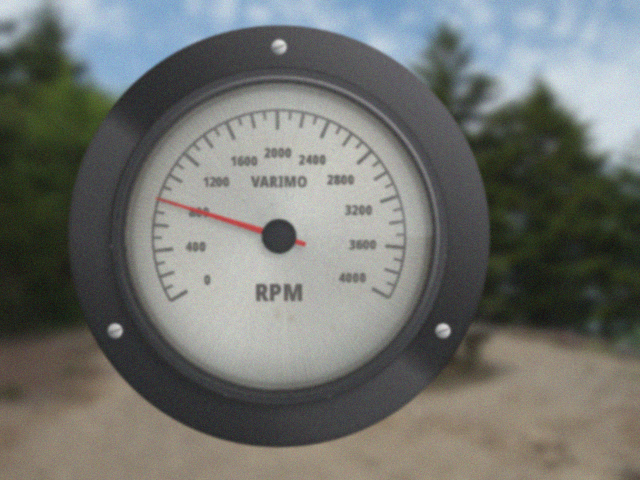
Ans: 800 rpm
